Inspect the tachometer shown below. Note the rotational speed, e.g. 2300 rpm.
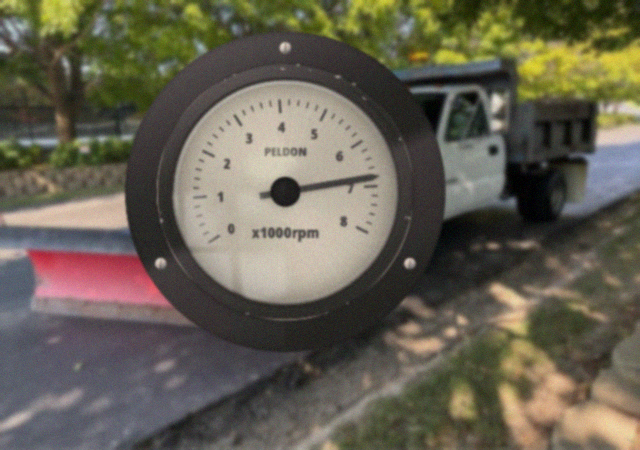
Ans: 6800 rpm
